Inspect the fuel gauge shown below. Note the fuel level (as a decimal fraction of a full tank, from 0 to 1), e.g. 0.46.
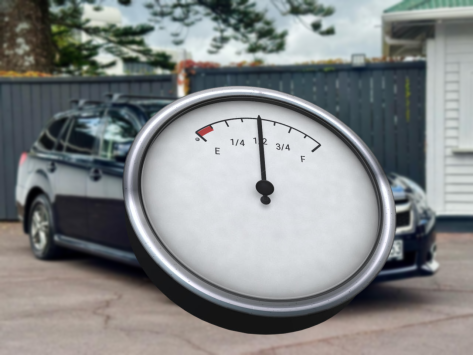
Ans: 0.5
